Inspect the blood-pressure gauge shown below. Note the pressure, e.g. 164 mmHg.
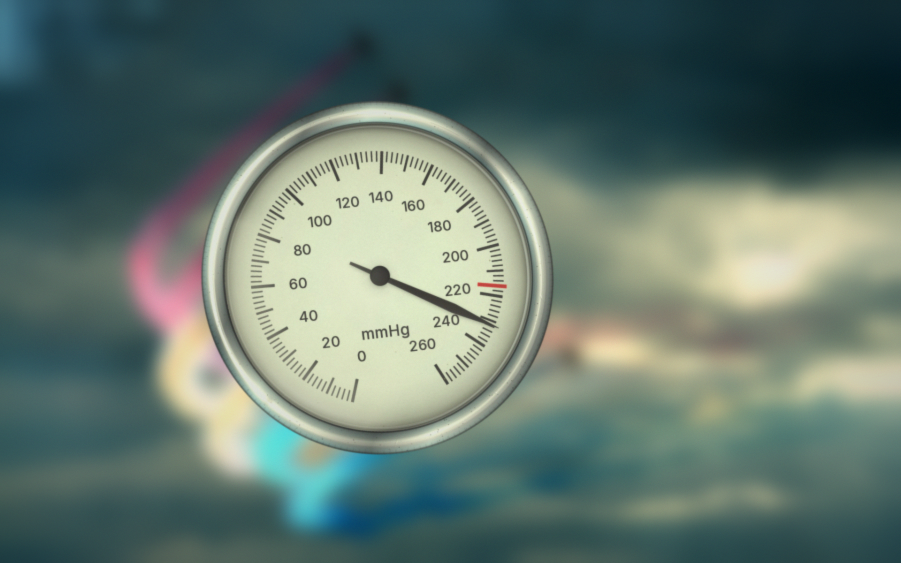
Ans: 232 mmHg
